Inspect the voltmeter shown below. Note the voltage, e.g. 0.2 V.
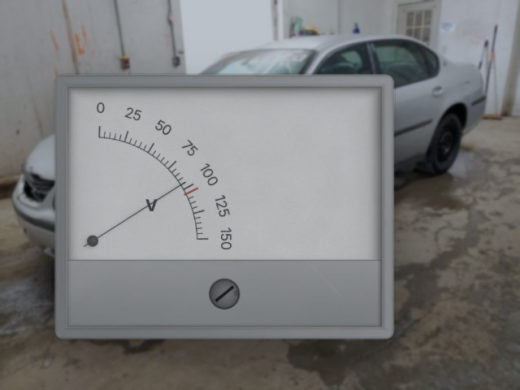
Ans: 95 V
